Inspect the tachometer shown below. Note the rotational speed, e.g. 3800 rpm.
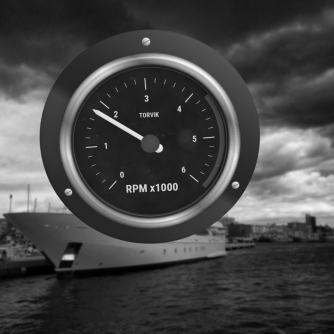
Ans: 1800 rpm
